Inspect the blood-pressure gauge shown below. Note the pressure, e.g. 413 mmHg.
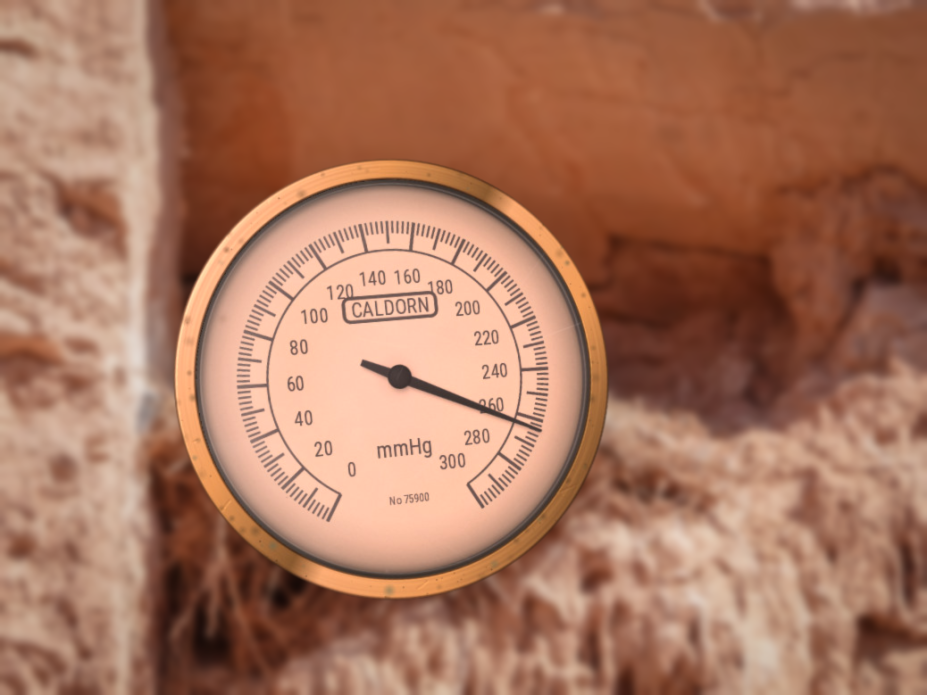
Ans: 264 mmHg
